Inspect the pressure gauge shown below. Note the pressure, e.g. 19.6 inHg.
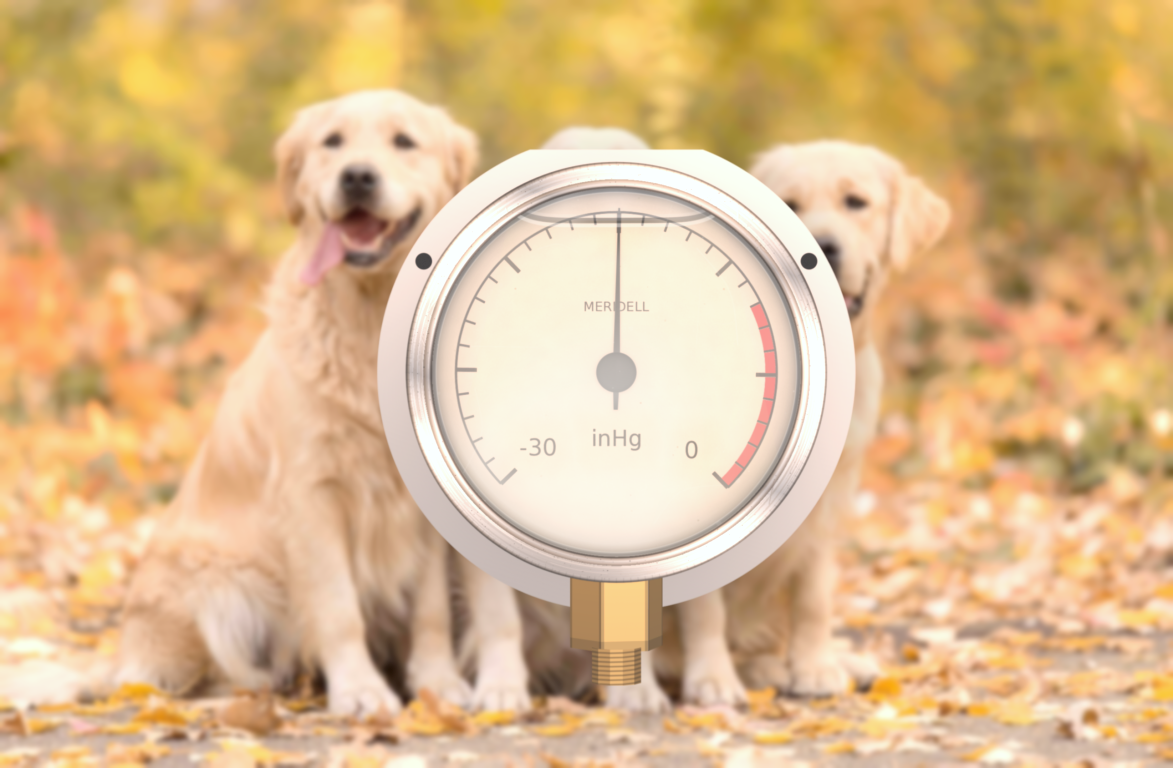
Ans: -15 inHg
